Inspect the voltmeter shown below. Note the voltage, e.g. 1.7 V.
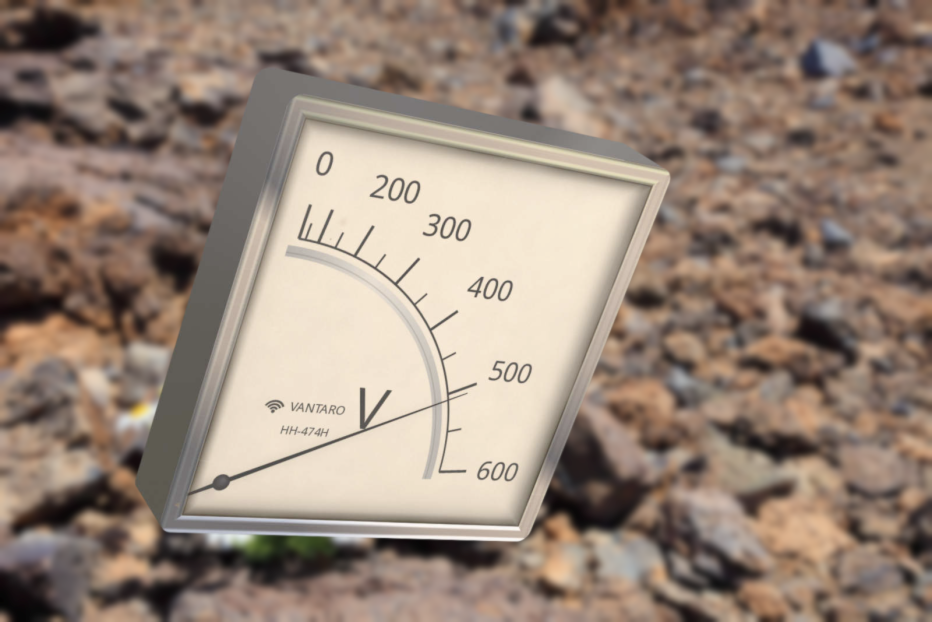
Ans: 500 V
